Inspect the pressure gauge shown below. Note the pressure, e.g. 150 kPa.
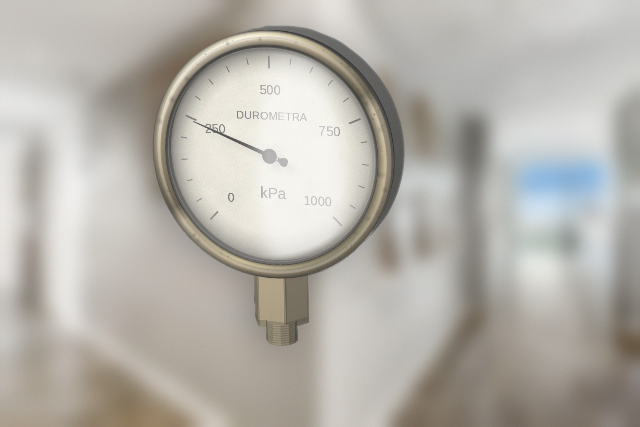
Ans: 250 kPa
